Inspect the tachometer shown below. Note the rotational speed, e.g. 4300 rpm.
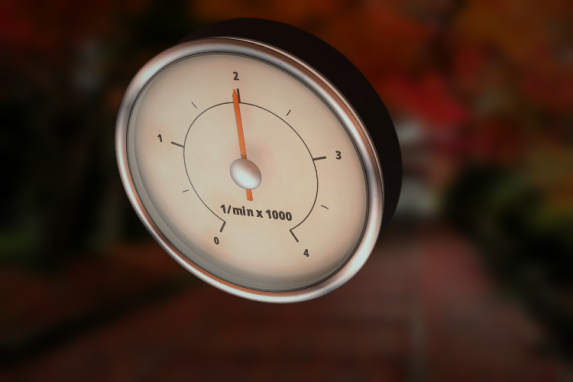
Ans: 2000 rpm
